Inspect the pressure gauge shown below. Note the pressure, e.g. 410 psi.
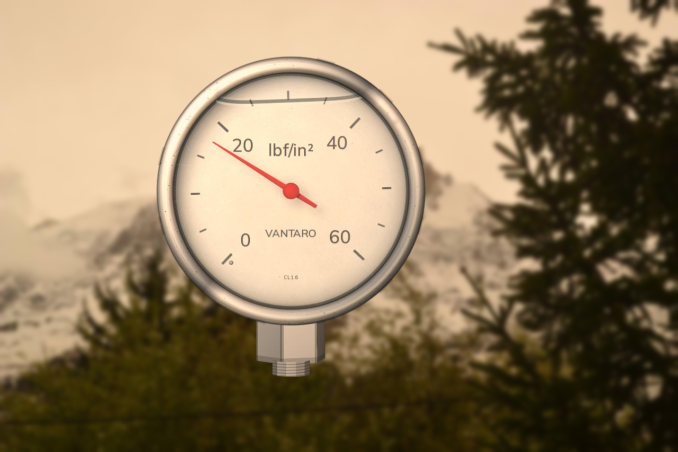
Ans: 17.5 psi
